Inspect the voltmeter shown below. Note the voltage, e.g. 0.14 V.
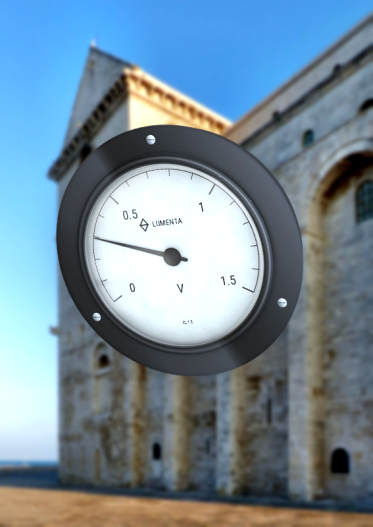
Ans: 0.3 V
